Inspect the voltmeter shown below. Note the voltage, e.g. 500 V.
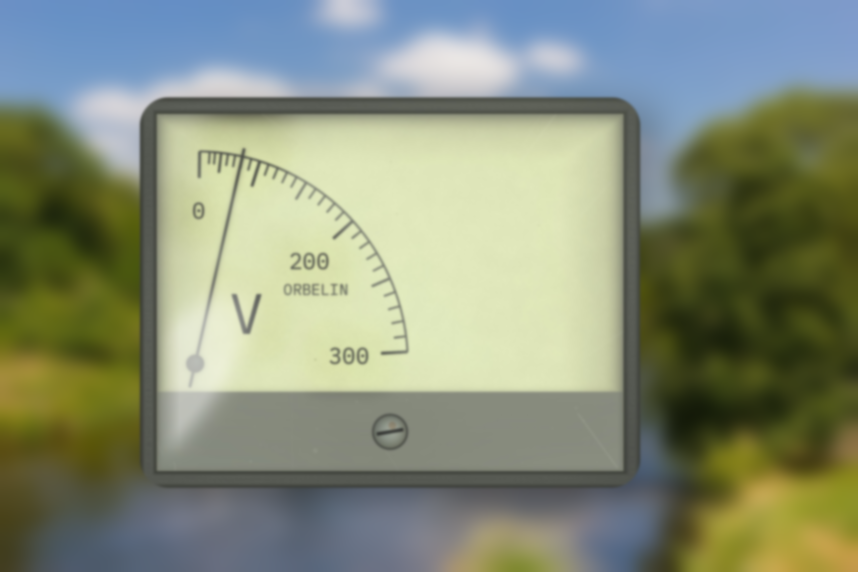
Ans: 80 V
